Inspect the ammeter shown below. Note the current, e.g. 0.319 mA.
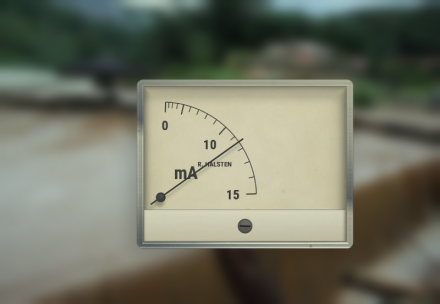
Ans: 11.5 mA
